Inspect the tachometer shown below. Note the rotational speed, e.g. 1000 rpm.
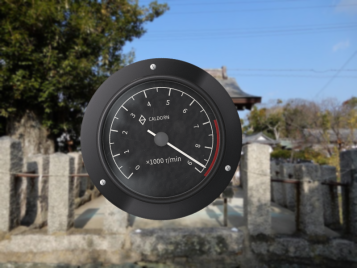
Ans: 8750 rpm
